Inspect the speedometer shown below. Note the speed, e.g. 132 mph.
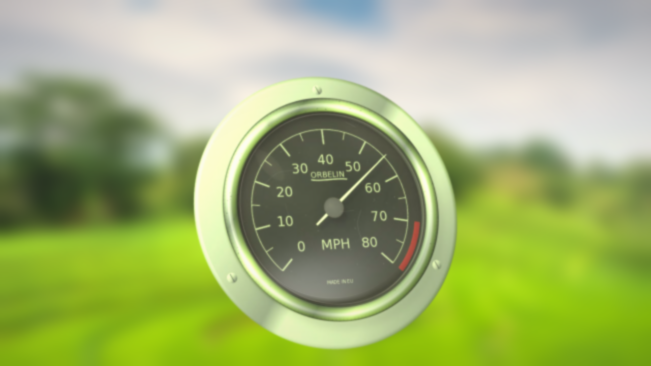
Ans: 55 mph
